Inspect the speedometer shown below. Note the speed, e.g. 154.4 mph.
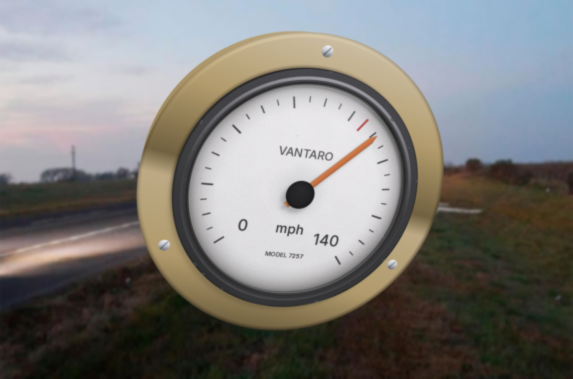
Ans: 90 mph
